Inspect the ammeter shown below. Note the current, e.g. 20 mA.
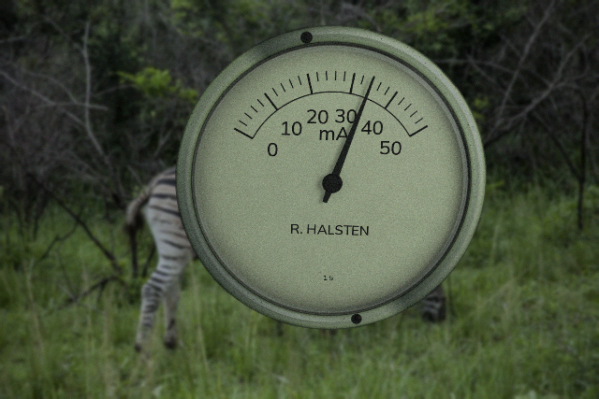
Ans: 34 mA
